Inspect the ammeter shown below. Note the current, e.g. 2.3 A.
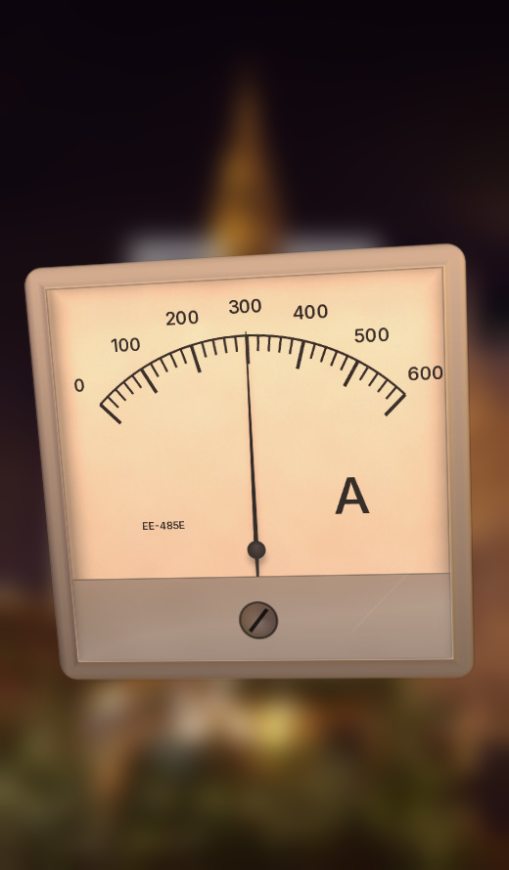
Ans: 300 A
